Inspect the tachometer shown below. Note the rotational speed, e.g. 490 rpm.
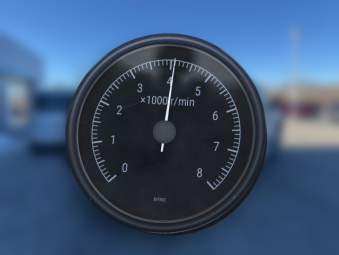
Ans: 4100 rpm
